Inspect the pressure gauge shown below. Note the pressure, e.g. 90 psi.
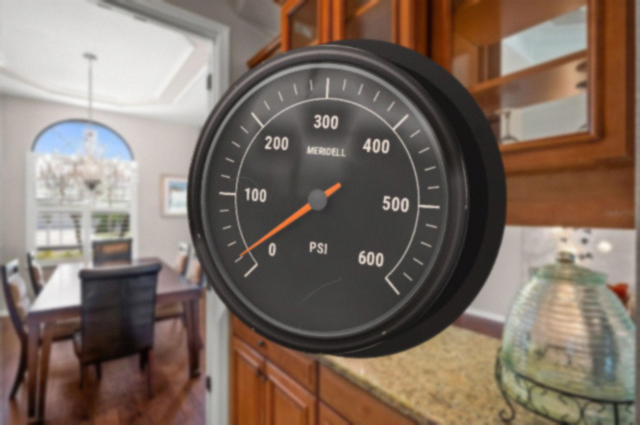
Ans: 20 psi
